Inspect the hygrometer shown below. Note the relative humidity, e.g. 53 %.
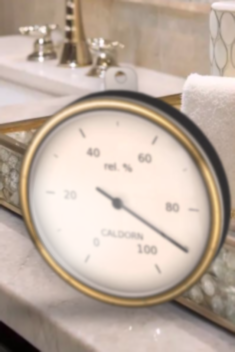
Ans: 90 %
